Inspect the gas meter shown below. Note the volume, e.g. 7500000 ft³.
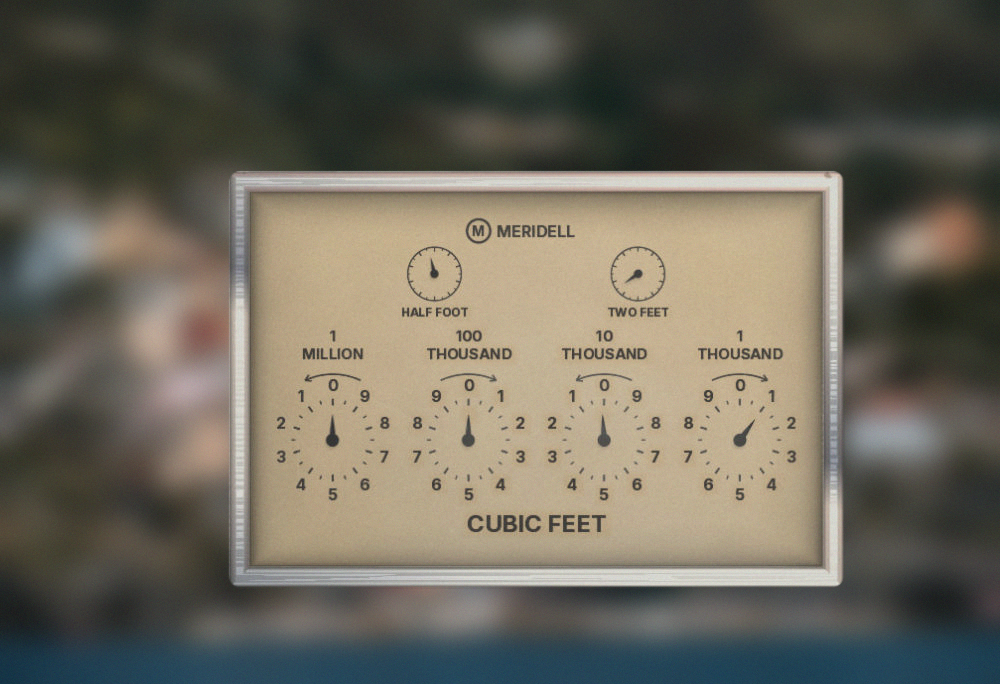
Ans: 100 ft³
